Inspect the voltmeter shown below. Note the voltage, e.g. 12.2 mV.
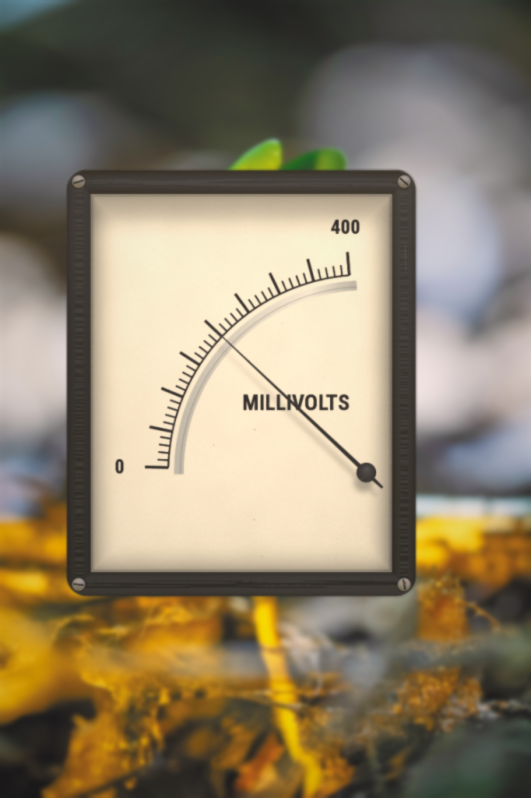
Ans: 200 mV
